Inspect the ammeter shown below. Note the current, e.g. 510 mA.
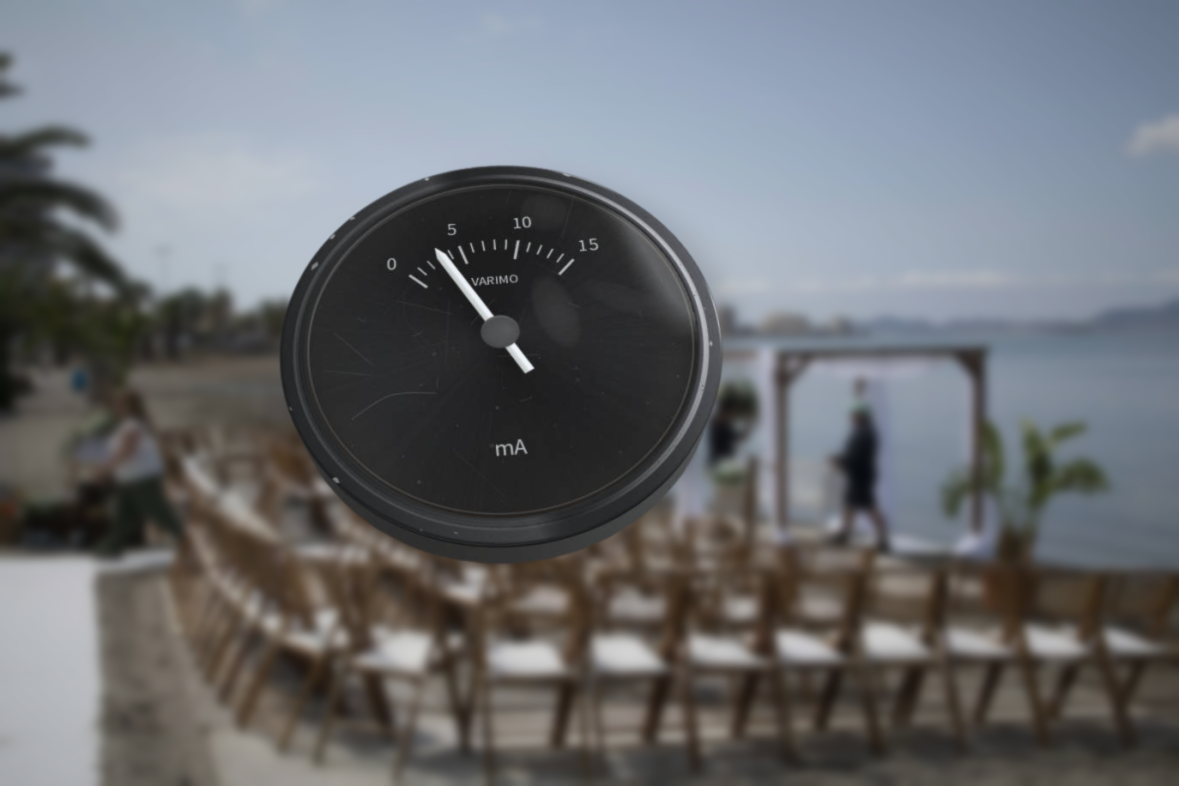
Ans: 3 mA
